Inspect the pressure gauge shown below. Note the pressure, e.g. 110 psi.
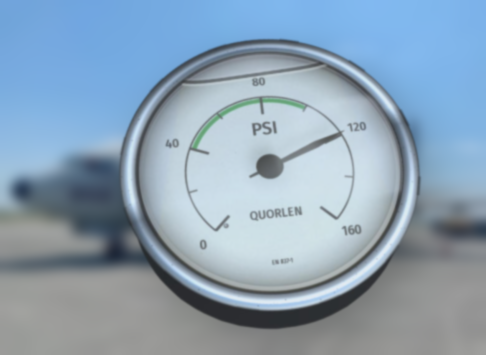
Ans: 120 psi
